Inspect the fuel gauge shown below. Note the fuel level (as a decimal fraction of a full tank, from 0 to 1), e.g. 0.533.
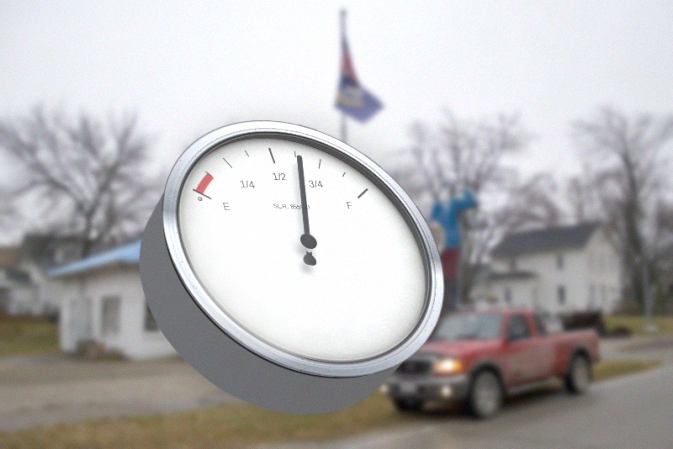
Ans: 0.625
